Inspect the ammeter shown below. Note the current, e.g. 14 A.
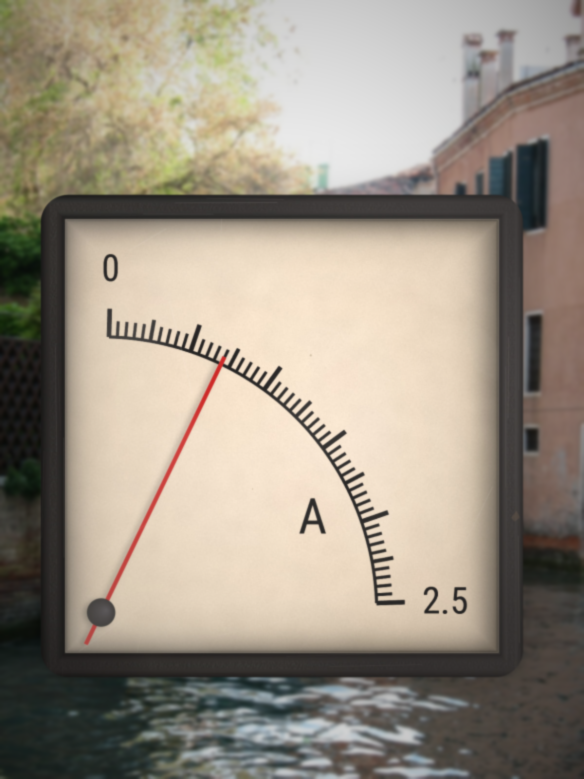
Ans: 0.7 A
